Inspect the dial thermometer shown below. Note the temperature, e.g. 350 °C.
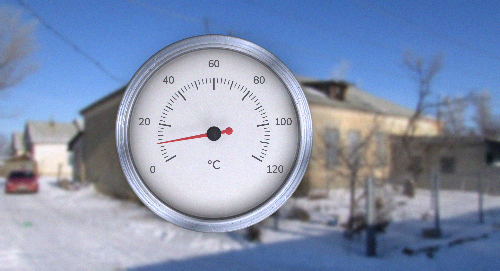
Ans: 10 °C
